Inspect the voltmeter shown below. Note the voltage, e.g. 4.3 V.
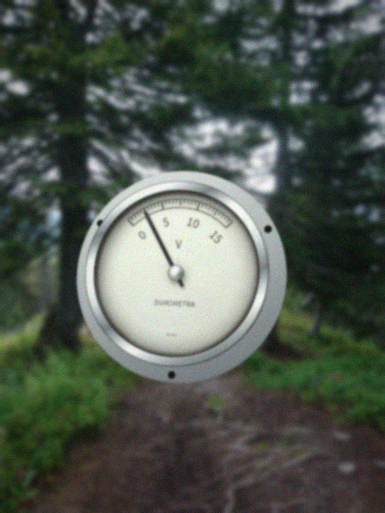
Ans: 2.5 V
